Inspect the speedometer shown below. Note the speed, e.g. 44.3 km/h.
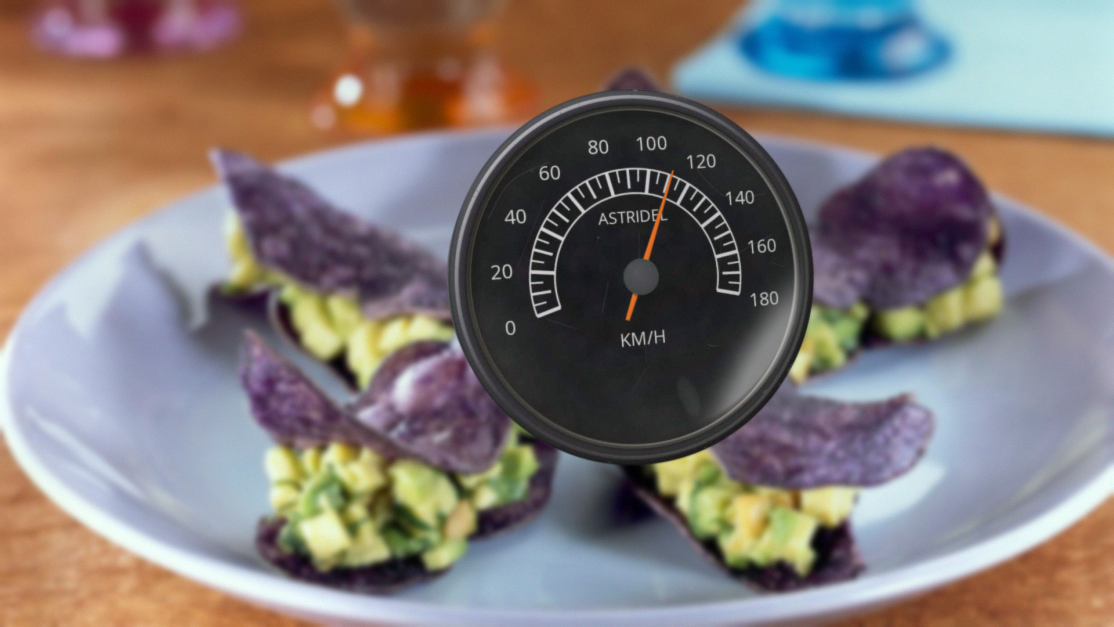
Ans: 110 km/h
